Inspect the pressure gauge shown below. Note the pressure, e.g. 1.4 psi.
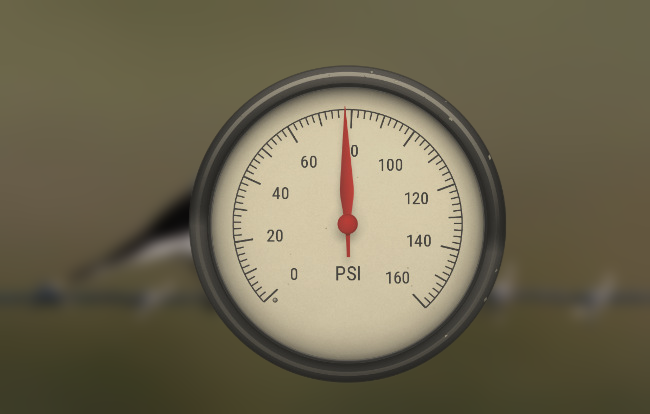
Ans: 78 psi
